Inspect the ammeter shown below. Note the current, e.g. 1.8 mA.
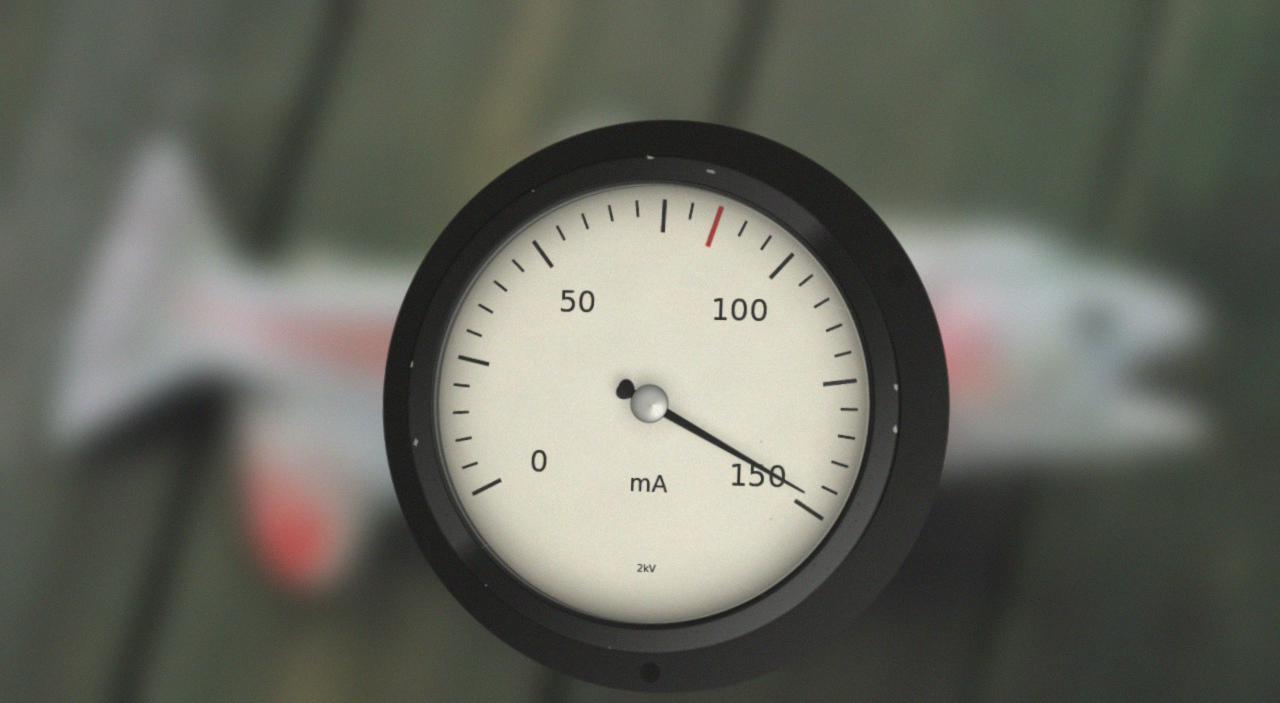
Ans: 147.5 mA
